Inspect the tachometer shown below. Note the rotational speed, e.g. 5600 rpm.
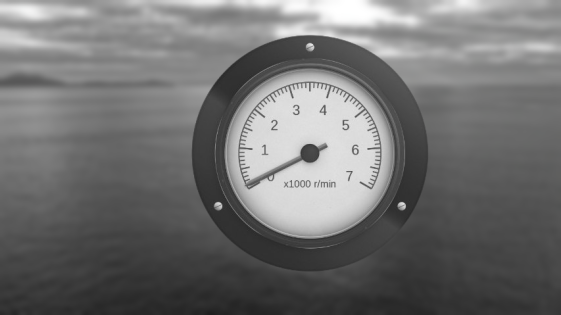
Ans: 100 rpm
